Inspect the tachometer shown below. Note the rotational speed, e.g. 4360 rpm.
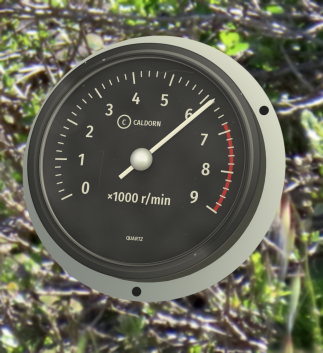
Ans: 6200 rpm
